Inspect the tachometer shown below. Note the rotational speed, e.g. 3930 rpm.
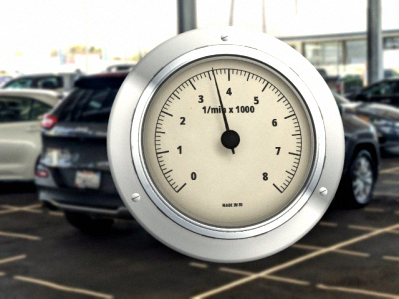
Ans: 3600 rpm
